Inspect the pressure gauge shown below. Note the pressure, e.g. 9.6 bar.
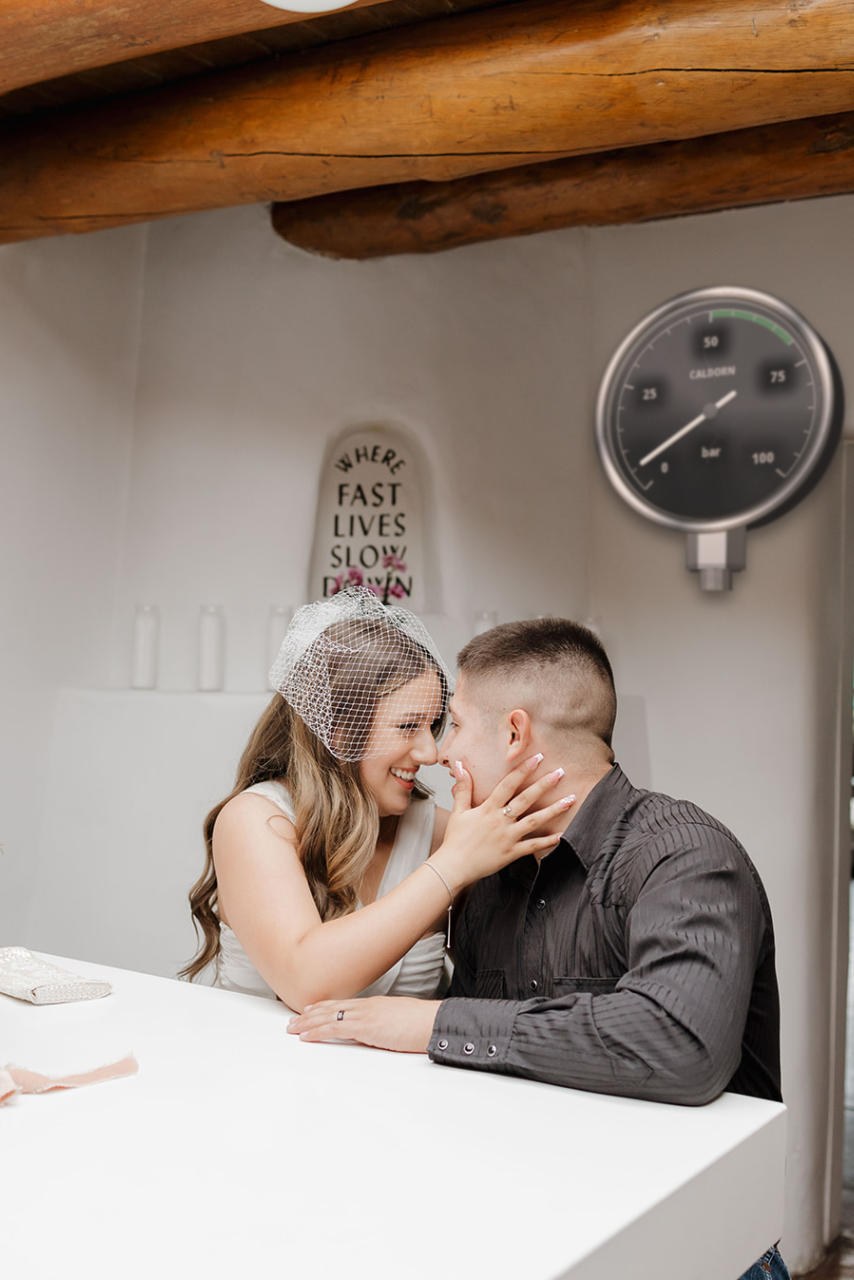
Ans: 5 bar
